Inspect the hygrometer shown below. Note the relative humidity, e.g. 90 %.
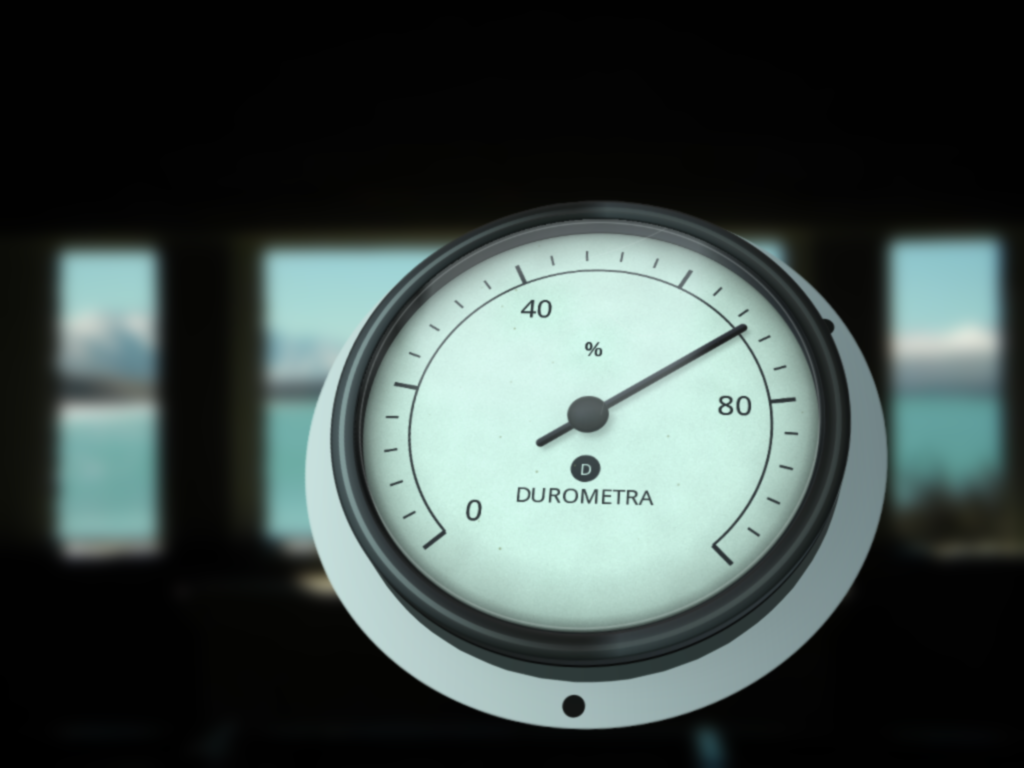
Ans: 70 %
